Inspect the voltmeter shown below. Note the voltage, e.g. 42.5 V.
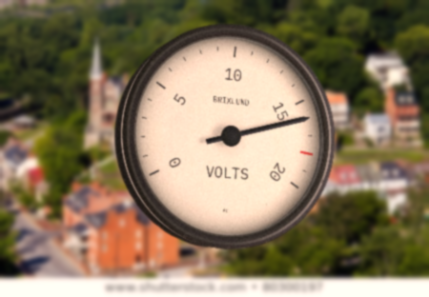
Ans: 16 V
